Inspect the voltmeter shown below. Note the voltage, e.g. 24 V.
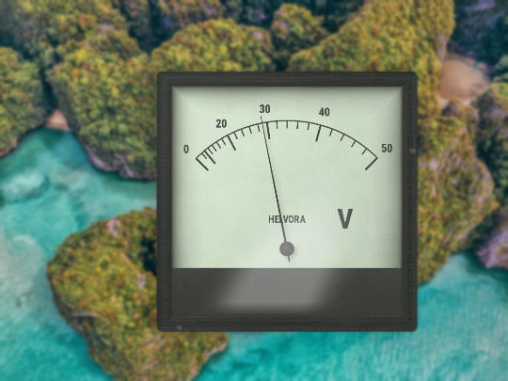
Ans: 29 V
